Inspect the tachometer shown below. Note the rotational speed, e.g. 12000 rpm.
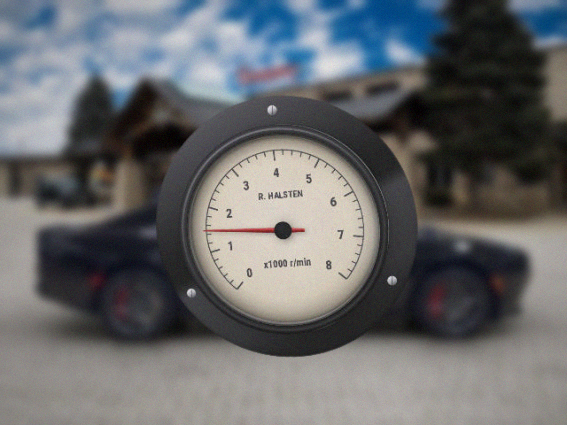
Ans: 1500 rpm
